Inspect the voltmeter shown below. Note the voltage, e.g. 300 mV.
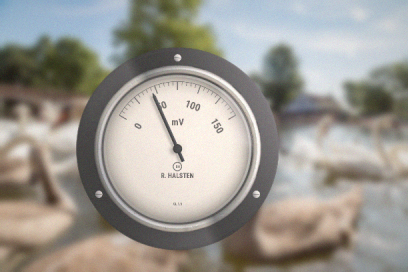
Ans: 45 mV
